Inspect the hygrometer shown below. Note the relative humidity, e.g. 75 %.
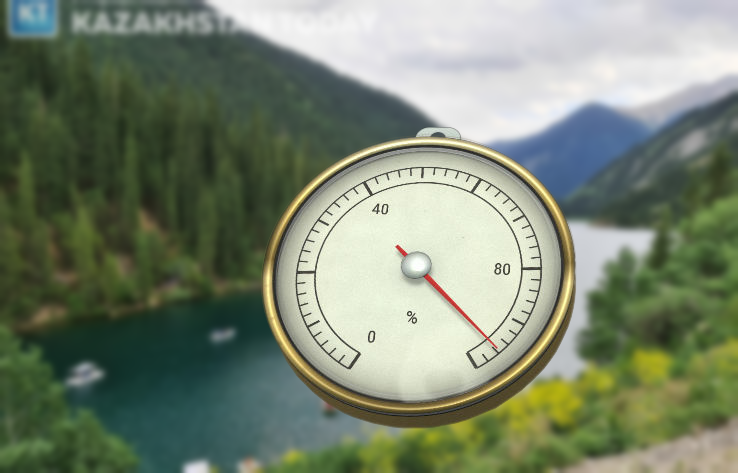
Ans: 96 %
